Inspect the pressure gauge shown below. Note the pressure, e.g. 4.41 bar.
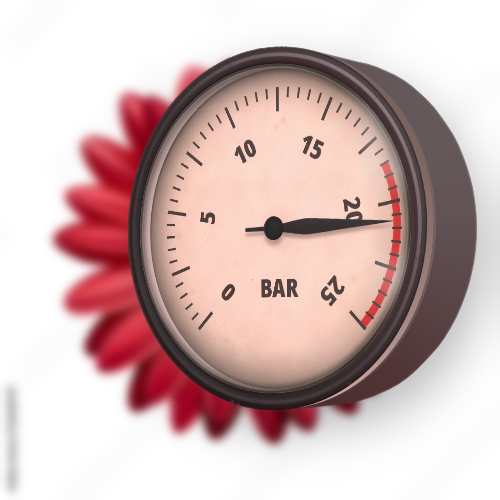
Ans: 20.75 bar
